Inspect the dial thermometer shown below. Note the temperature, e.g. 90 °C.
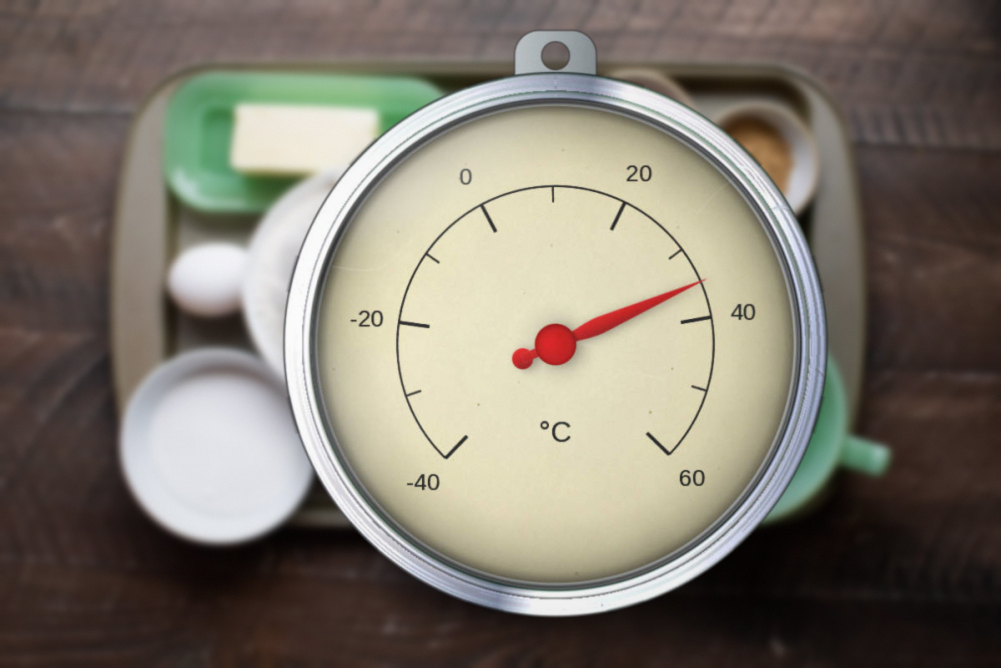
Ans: 35 °C
